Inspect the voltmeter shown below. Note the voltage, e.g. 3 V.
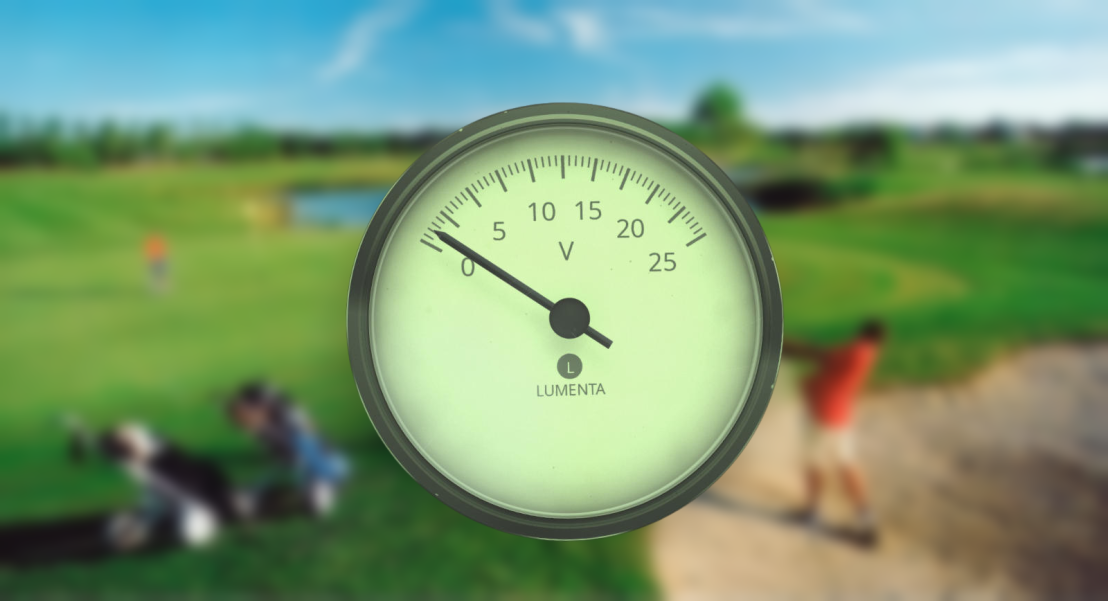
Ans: 1 V
